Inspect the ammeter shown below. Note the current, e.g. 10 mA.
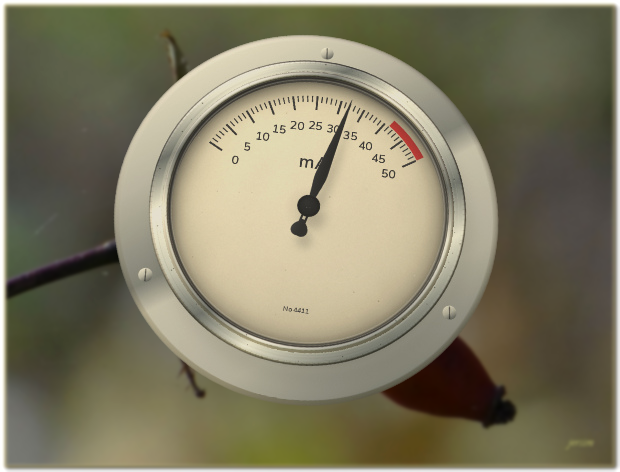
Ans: 32 mA
